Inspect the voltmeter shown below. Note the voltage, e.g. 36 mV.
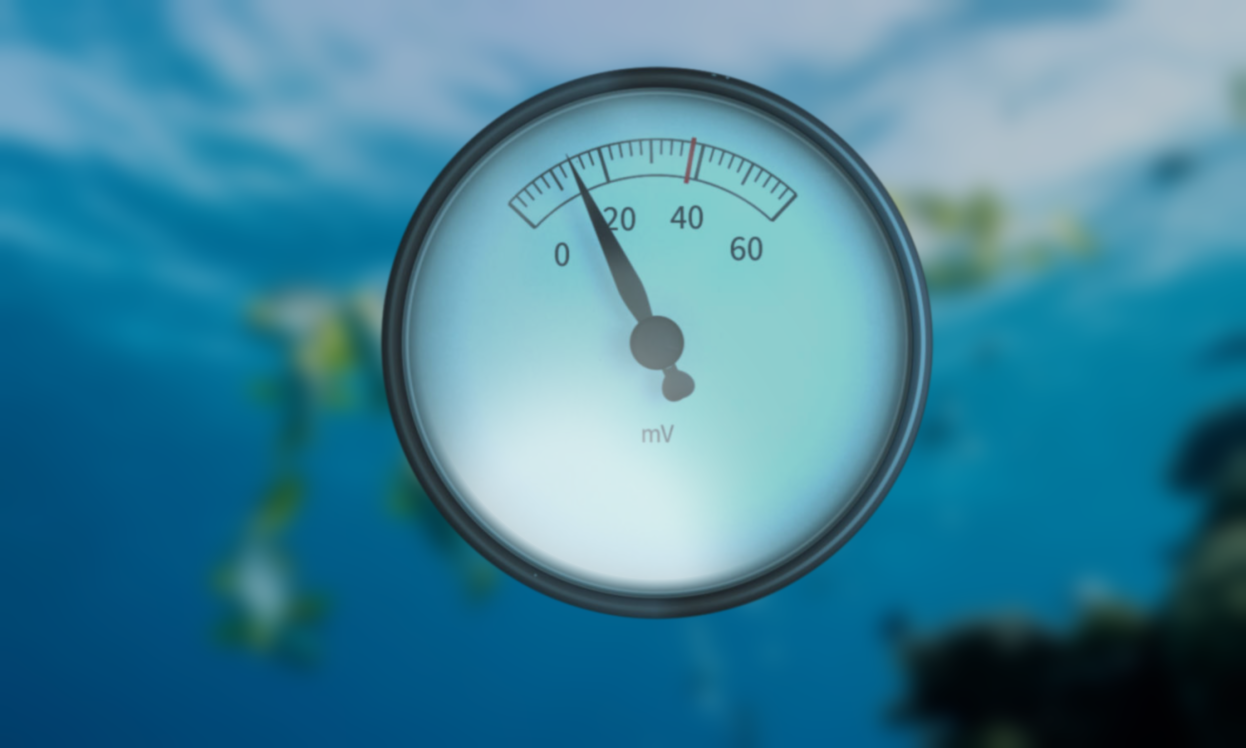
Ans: 14 mV
